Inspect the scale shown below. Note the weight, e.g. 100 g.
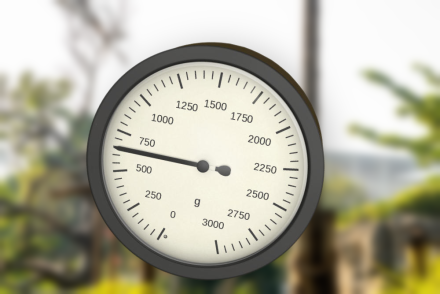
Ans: 650 g
